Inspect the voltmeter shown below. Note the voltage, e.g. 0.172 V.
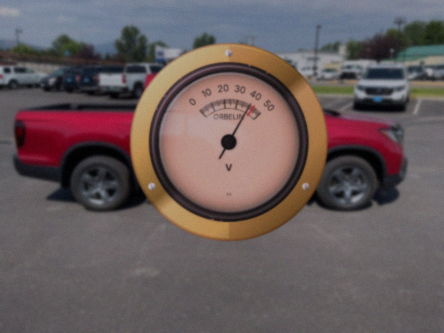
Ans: 40 V
